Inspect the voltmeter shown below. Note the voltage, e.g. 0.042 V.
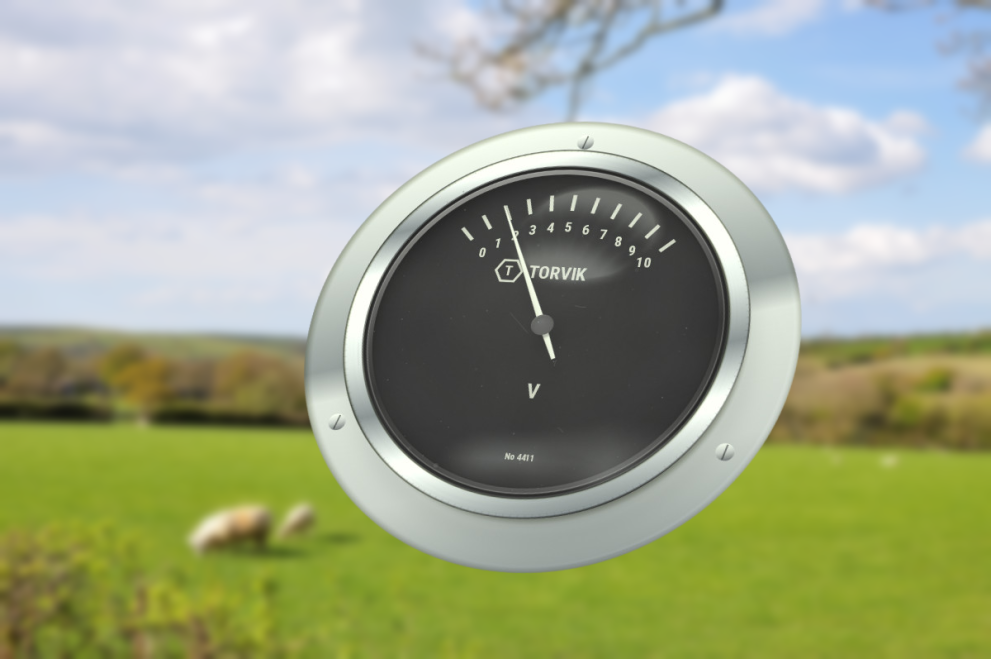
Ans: 2 V
